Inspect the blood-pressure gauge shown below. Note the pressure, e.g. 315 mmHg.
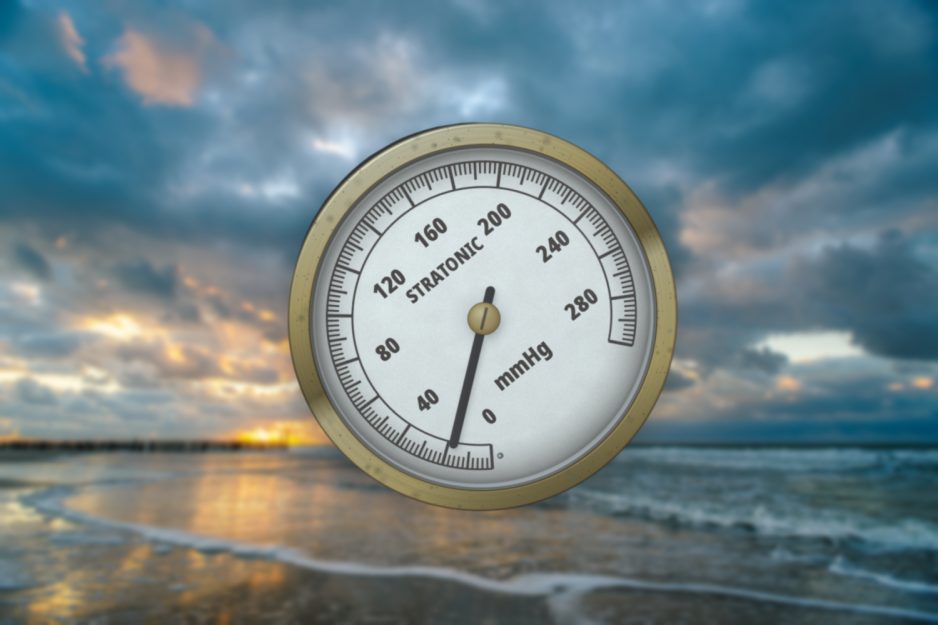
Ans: 18 mmHg
